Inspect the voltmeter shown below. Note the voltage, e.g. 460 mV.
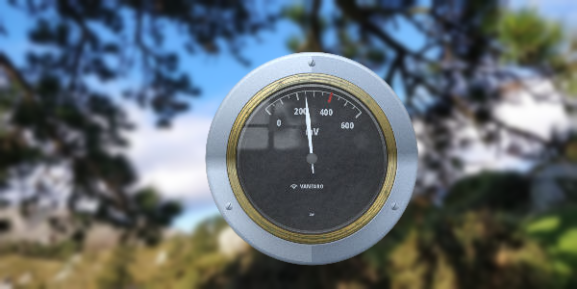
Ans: 250 mV
